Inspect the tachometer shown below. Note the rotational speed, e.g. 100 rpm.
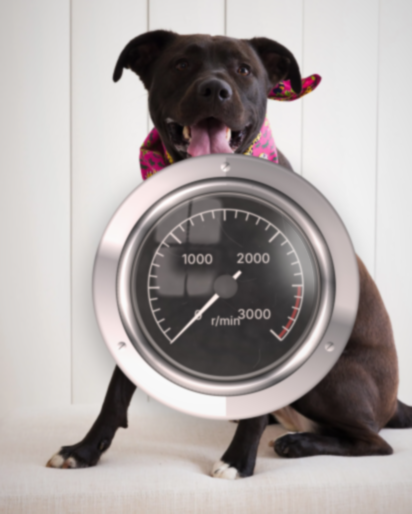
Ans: 0 rpm
